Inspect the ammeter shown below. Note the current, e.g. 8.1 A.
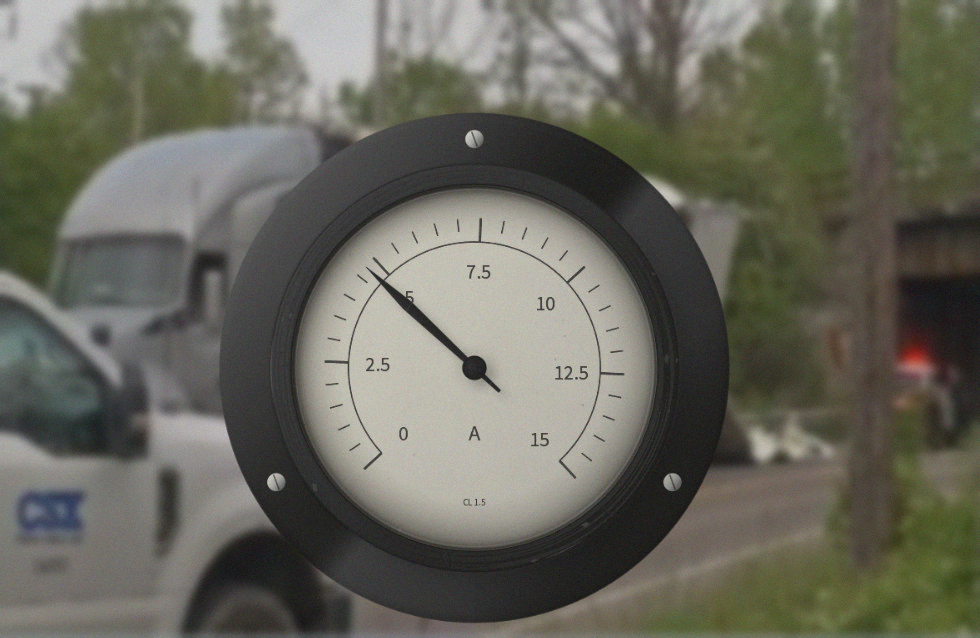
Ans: 4.75 A
